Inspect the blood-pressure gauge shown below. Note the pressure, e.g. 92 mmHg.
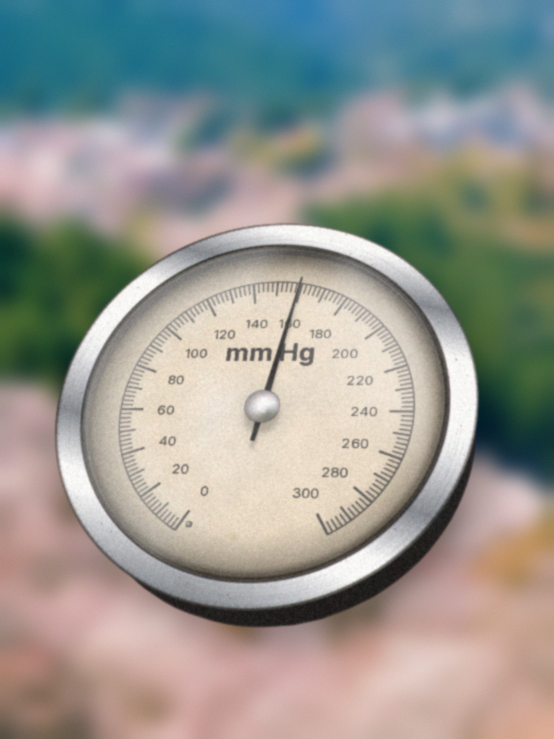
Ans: 160 mmHg
